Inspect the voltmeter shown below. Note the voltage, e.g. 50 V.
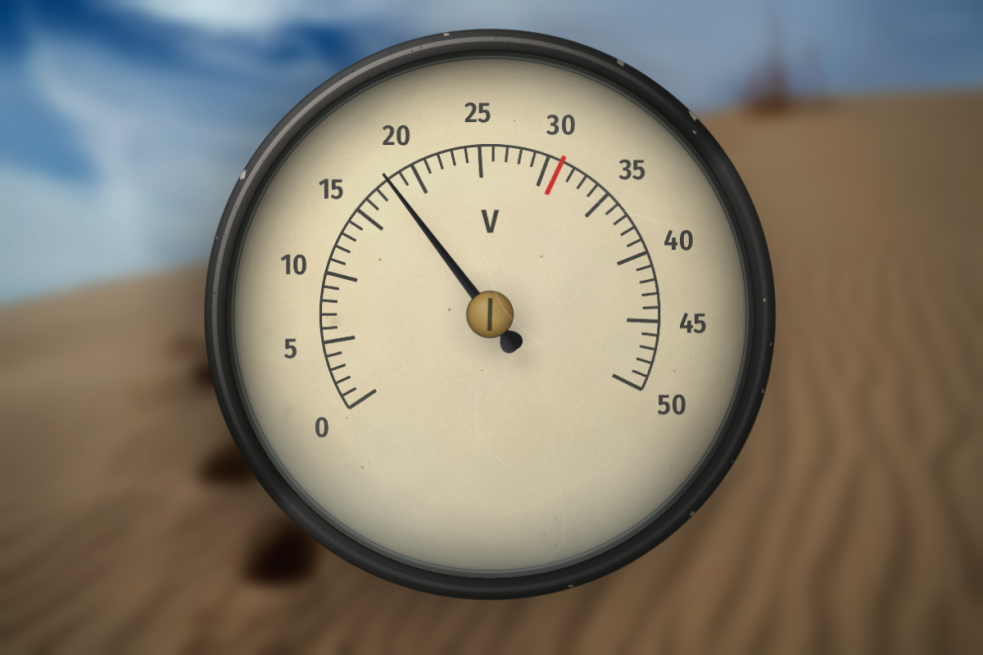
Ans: 18 V
